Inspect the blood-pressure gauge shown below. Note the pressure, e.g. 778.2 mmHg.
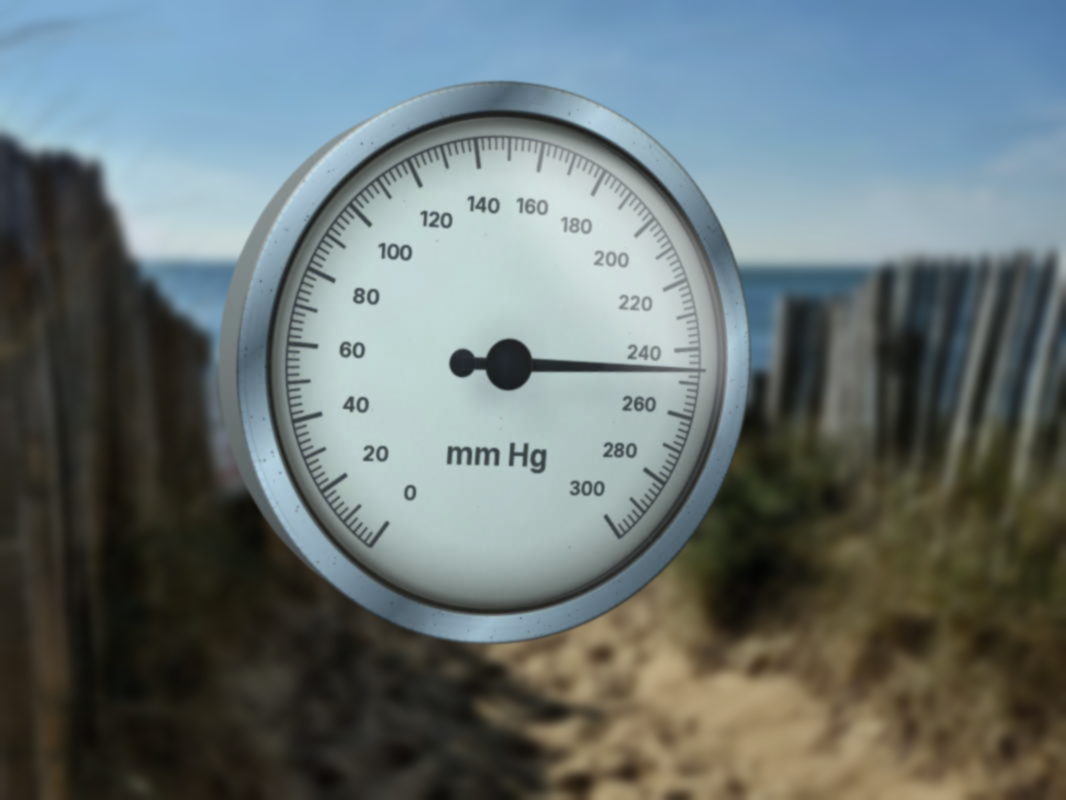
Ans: 246 mmHg
